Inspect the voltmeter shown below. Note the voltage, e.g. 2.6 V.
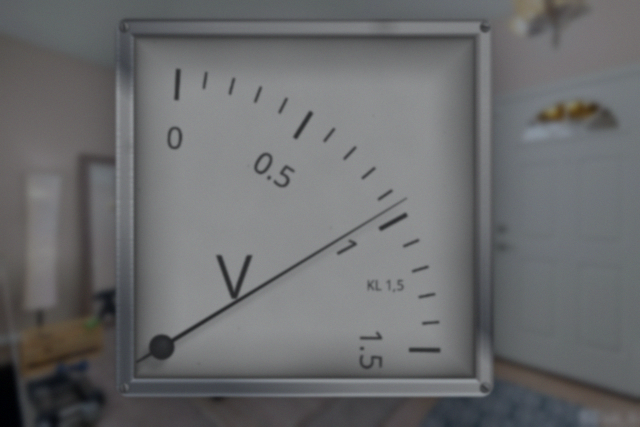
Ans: 0.95 V
